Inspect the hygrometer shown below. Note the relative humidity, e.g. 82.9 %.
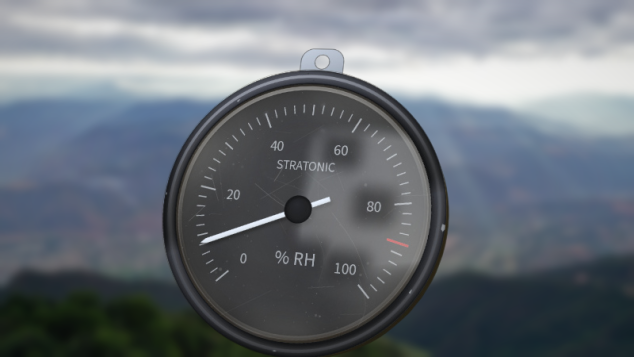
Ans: 8 %
